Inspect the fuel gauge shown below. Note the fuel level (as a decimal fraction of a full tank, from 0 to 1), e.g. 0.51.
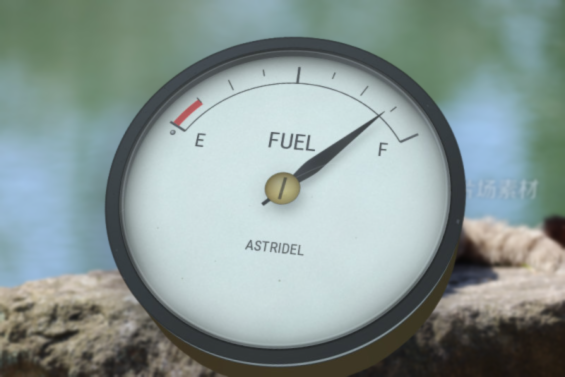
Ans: 0.875
